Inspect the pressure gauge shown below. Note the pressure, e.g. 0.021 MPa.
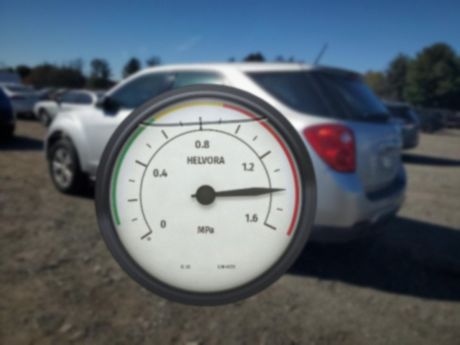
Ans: 1.4 MPa
